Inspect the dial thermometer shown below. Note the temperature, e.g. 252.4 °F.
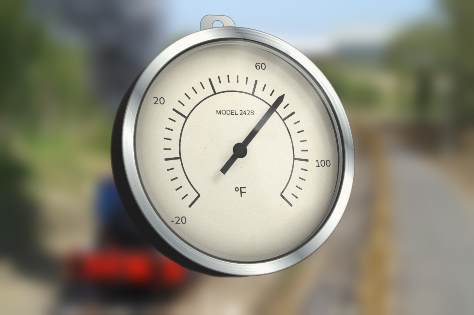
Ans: 72 °F
